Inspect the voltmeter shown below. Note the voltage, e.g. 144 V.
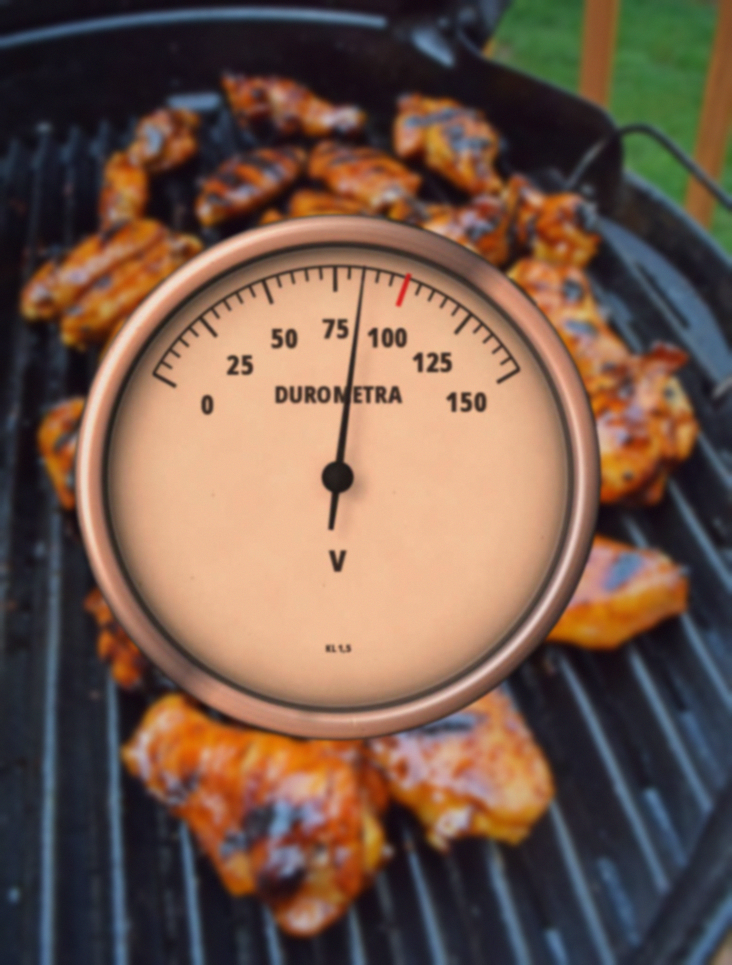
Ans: 85 V
